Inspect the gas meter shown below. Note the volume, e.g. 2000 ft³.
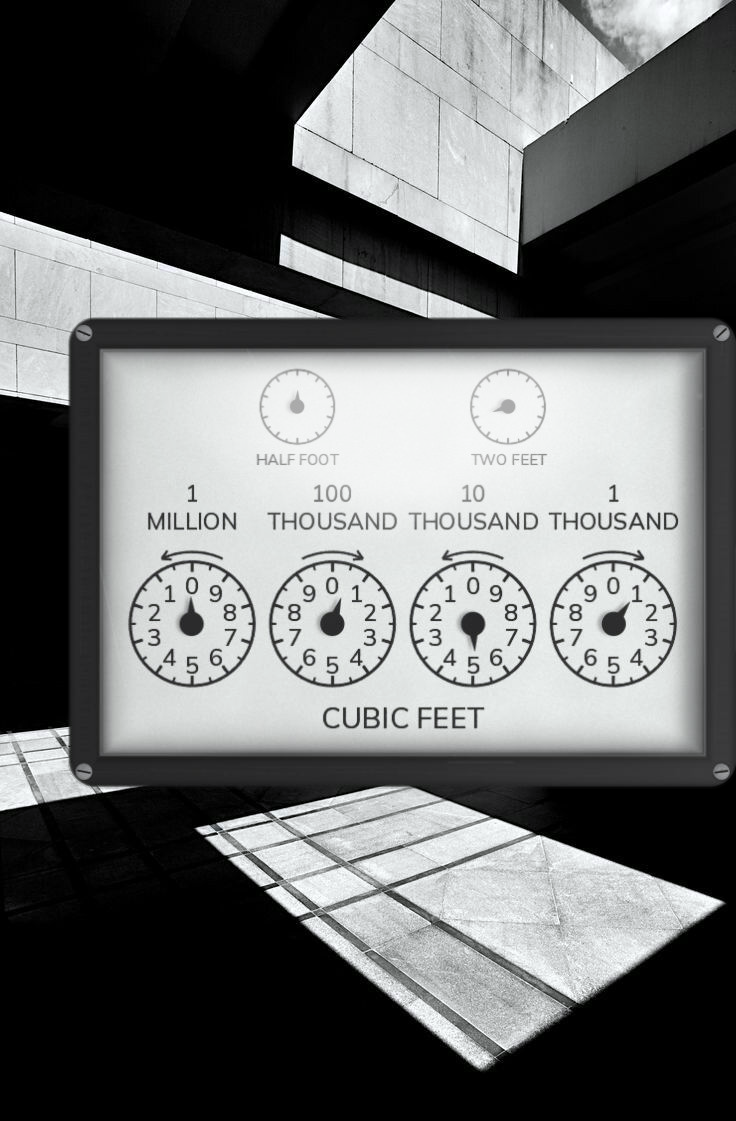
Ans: 5100 ft³
